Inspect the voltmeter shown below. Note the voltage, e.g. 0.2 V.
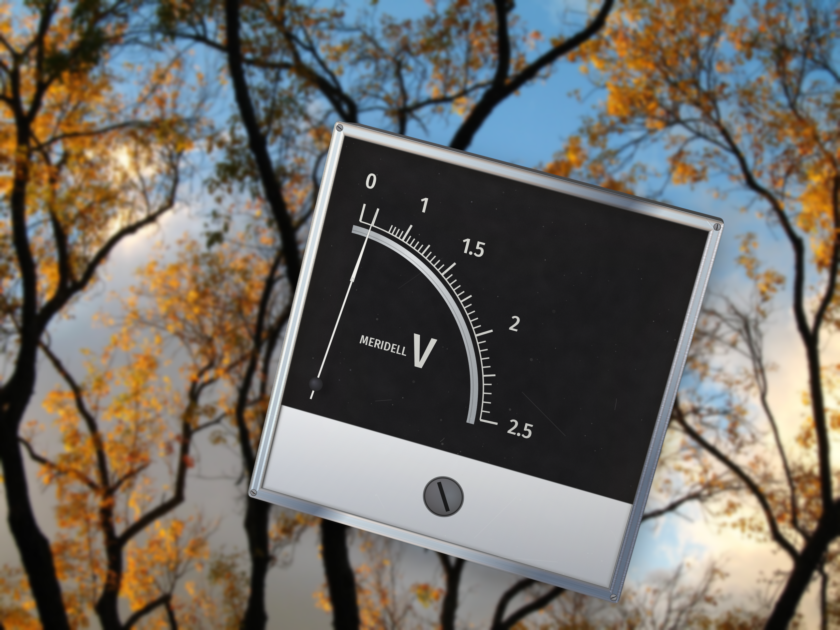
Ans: 0.5 V
